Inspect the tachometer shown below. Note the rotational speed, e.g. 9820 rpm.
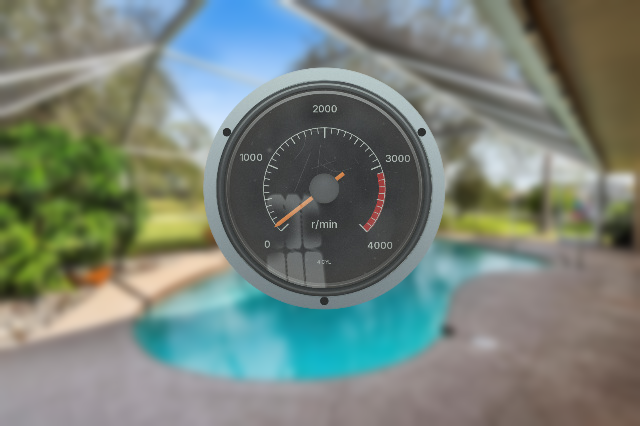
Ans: 100 rpm
